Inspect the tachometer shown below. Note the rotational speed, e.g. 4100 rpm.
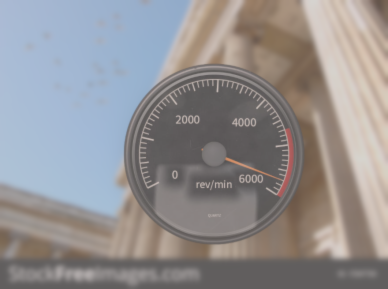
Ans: 5700 rpm
